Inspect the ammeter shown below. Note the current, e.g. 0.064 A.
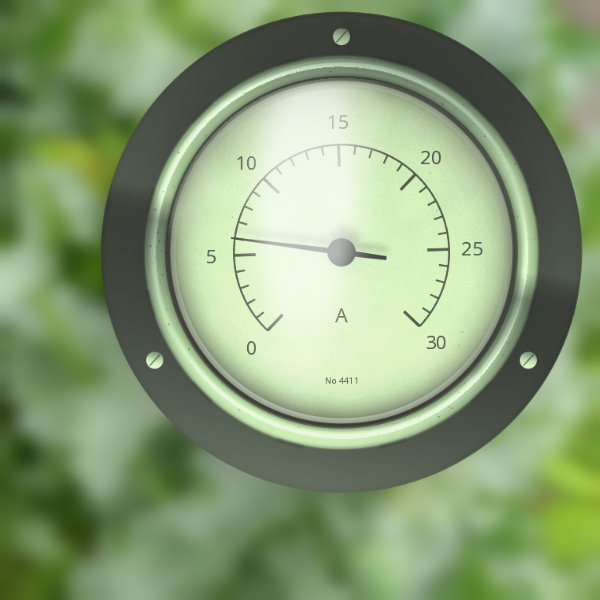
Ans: 6 A
